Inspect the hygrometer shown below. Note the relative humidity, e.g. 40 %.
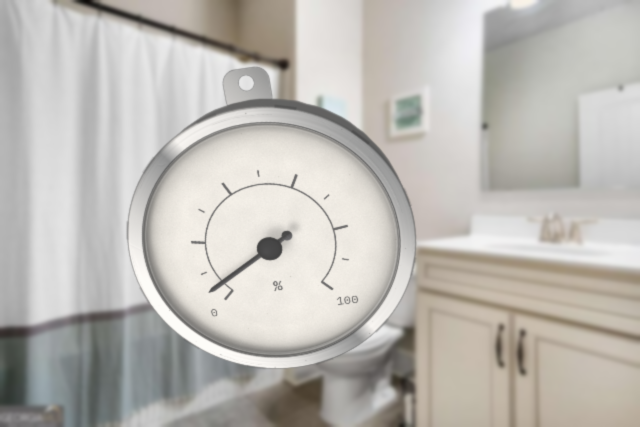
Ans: 5 %
